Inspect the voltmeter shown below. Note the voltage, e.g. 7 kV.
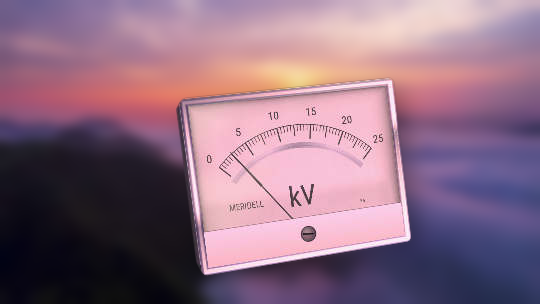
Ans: 2.5 kV
